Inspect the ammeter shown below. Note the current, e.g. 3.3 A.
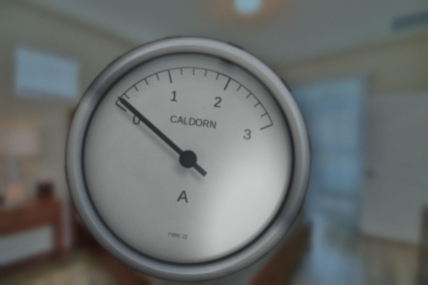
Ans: 0.1 A
